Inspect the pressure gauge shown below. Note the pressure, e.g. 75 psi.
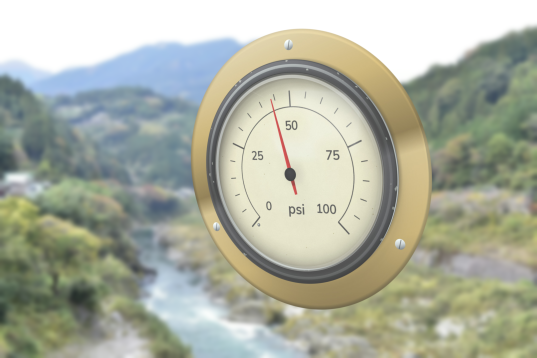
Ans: 45 psi
